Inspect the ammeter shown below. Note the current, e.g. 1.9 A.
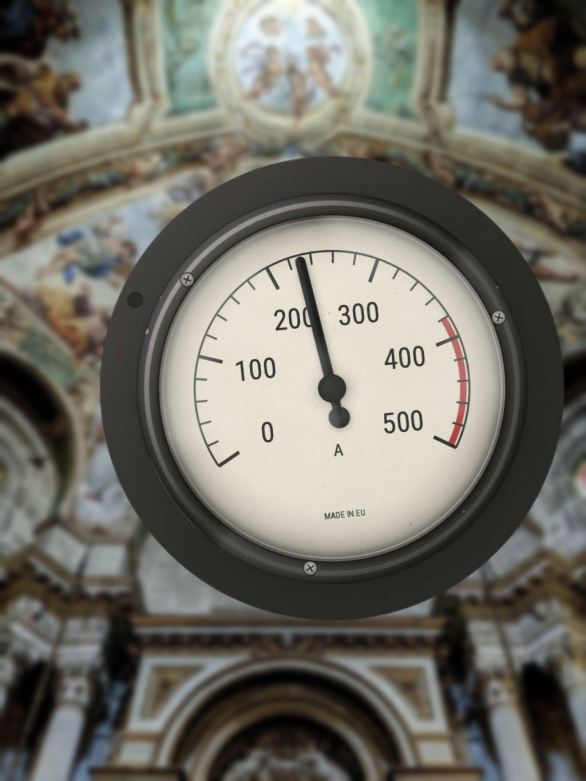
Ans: 230 A
